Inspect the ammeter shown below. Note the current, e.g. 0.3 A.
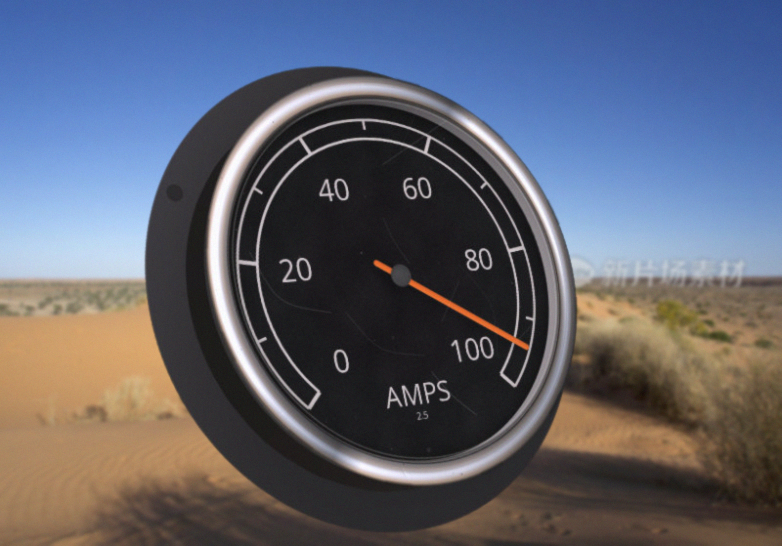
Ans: 95 A
